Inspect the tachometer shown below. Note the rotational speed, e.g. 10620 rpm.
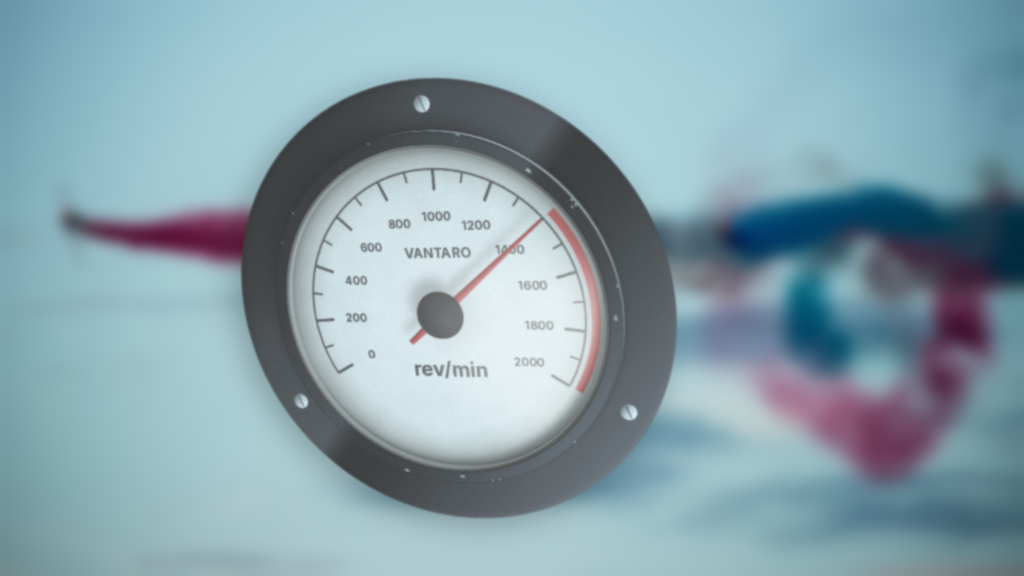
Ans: 1400 rpm
